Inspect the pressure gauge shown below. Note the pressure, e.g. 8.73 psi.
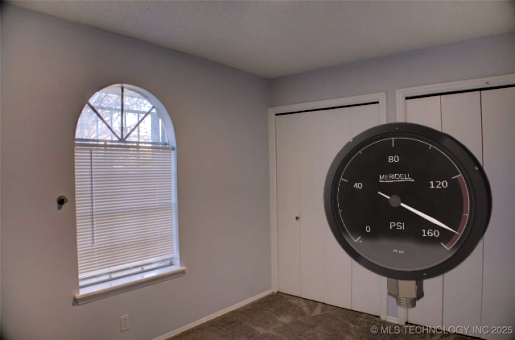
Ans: 150 psi
